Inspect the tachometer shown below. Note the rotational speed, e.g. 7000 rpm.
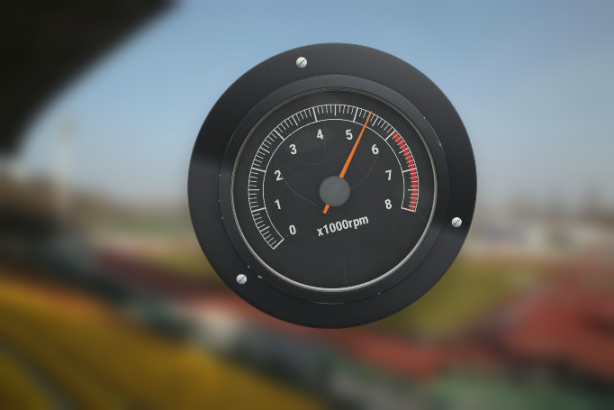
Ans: 5300 rpm
